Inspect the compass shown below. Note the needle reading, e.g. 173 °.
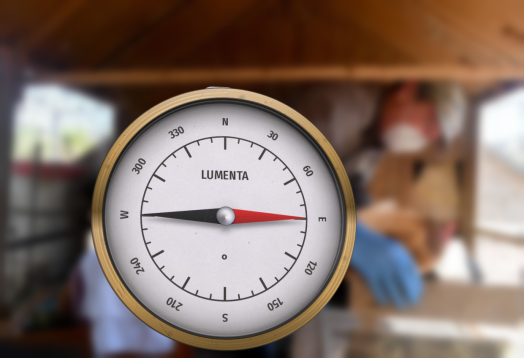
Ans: 90 °
